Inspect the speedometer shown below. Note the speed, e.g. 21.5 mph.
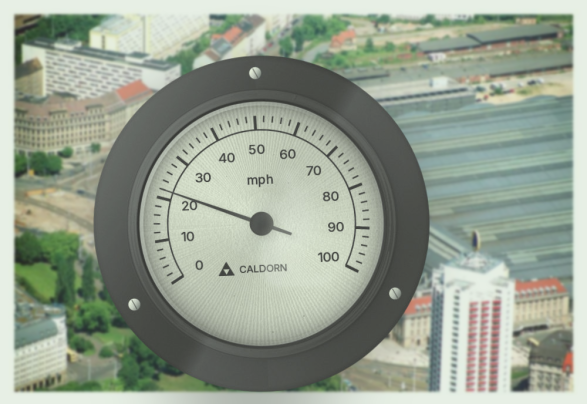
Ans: 22 mph
